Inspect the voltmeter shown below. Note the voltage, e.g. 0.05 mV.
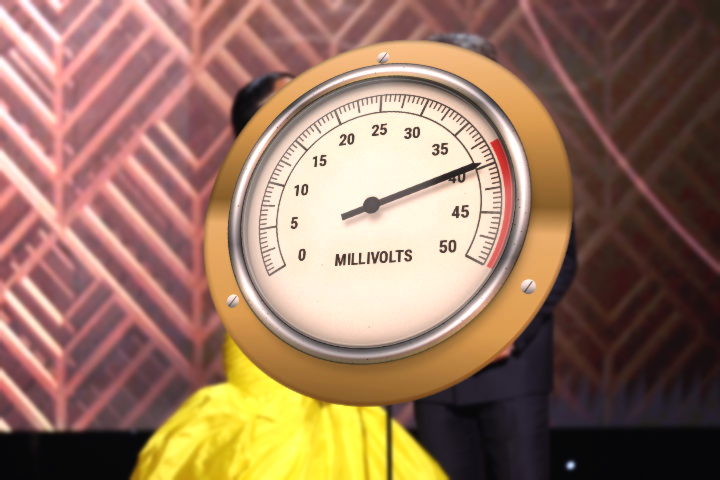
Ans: 40 mV
